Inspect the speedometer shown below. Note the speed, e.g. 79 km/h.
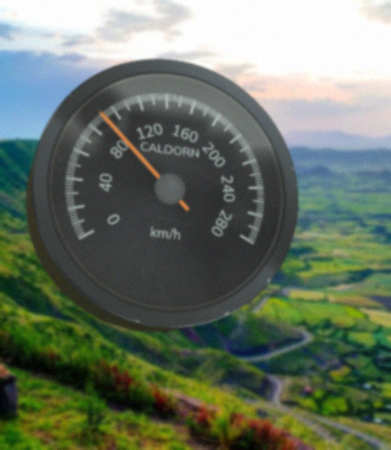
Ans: 90 km/h
